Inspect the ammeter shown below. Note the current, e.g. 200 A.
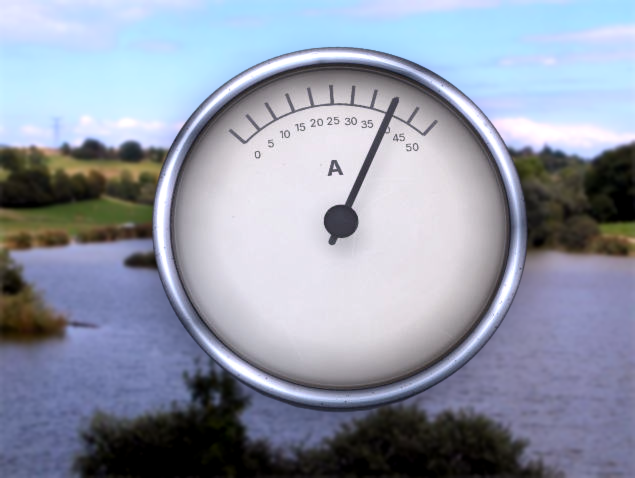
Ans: 40 A
